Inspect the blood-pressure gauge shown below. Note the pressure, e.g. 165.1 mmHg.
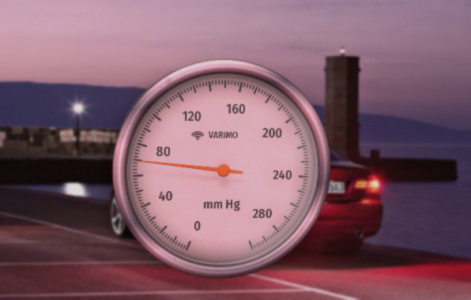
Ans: 70 mmHg
